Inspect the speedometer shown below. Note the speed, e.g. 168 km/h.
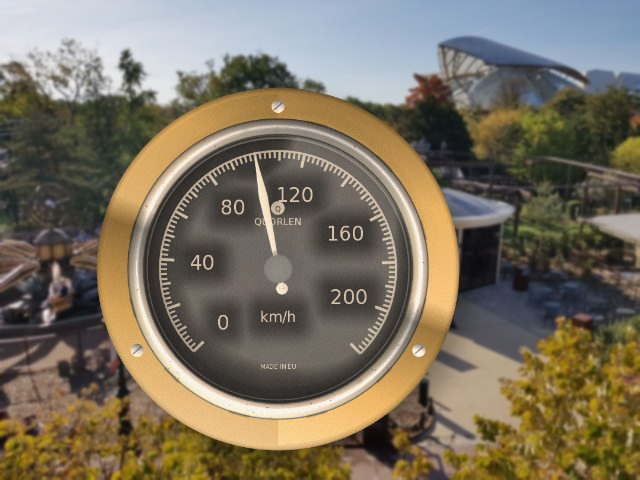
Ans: 100 km/h
